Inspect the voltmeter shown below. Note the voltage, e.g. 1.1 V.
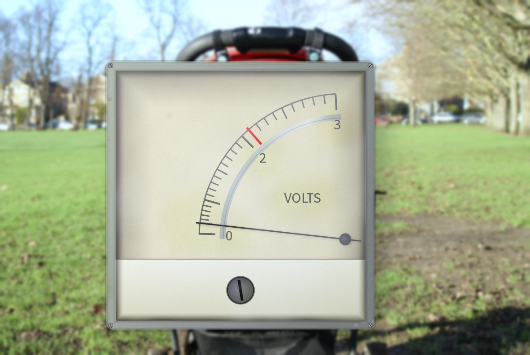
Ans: 0.5 V
